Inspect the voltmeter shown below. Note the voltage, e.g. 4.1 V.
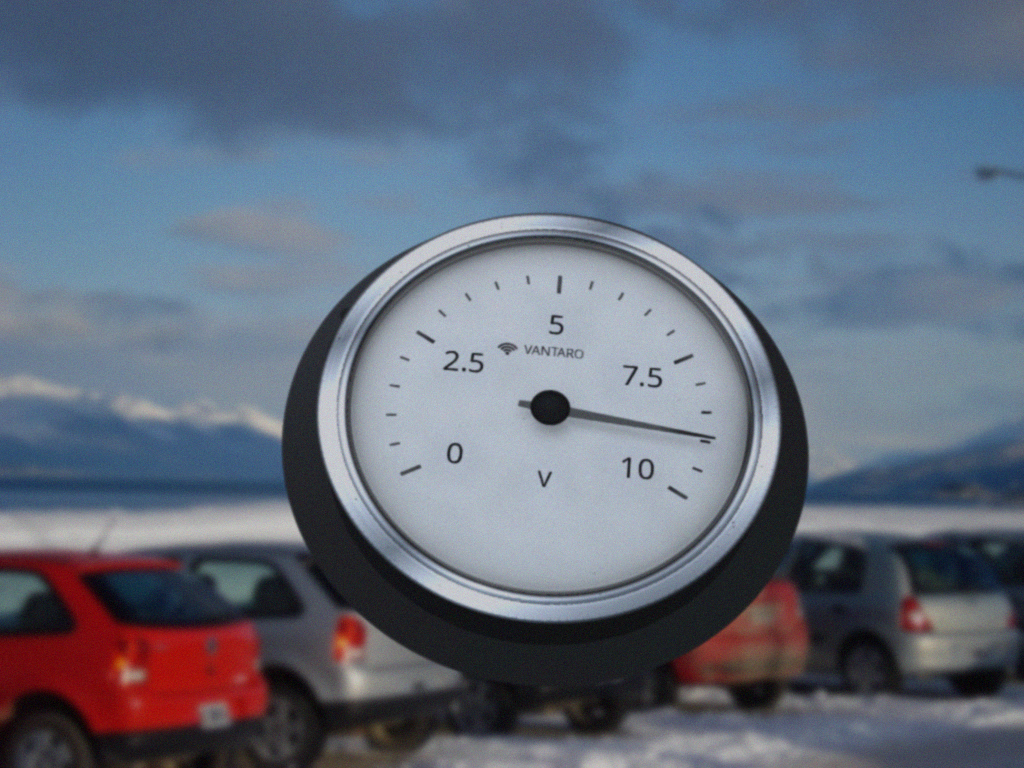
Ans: 9 V
